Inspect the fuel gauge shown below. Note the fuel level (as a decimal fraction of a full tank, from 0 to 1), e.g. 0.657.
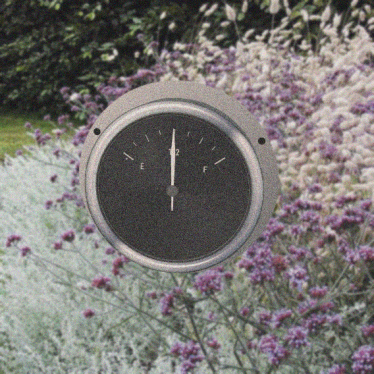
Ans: 0.5
